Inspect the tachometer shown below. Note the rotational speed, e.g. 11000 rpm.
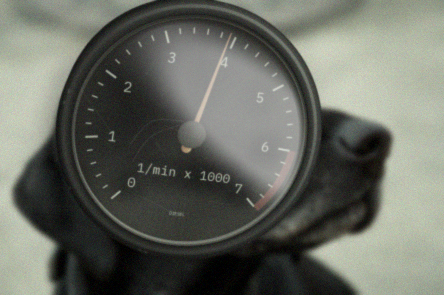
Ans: 3900 rpm
